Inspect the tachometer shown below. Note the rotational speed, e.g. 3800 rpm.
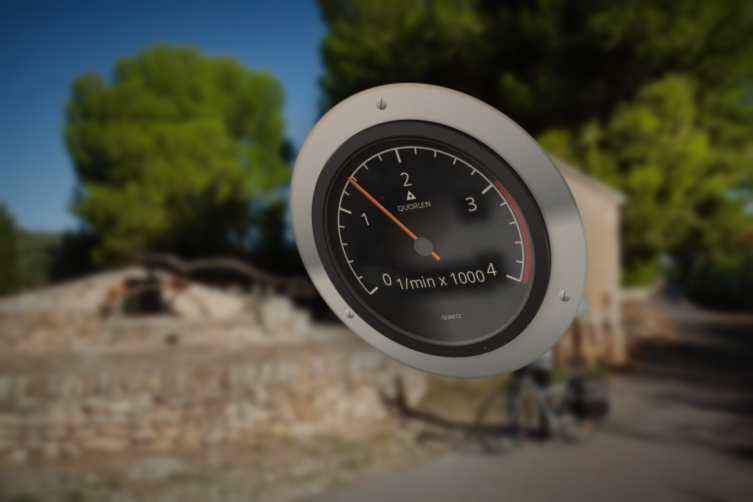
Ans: 1400 rpm
